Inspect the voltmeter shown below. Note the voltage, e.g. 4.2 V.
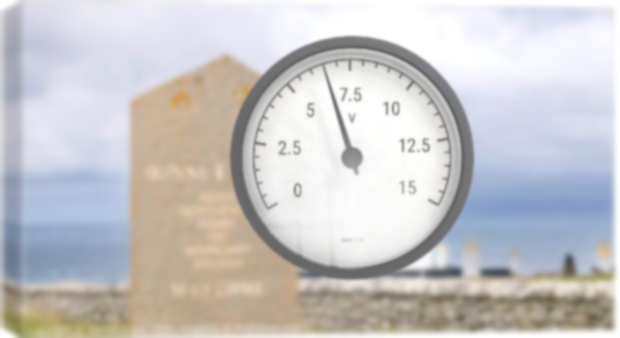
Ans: 6.5 V
